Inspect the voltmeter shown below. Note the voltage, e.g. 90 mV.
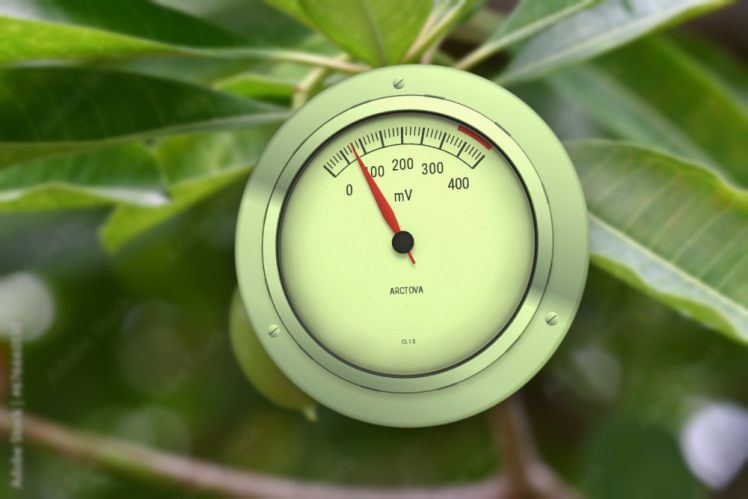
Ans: 80 mV
